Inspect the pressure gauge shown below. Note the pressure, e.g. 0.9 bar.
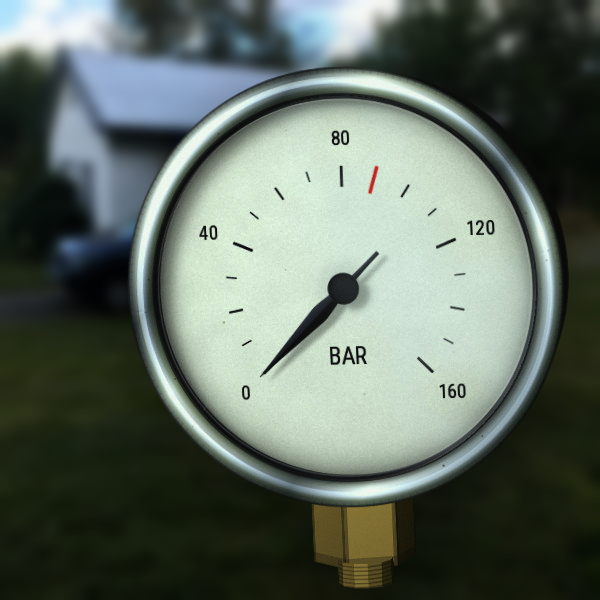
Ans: 0 bar
